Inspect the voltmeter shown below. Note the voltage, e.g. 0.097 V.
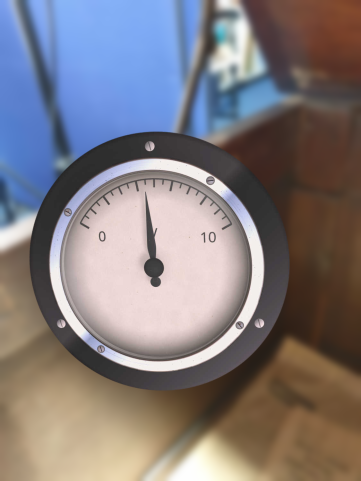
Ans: 4.5 V
